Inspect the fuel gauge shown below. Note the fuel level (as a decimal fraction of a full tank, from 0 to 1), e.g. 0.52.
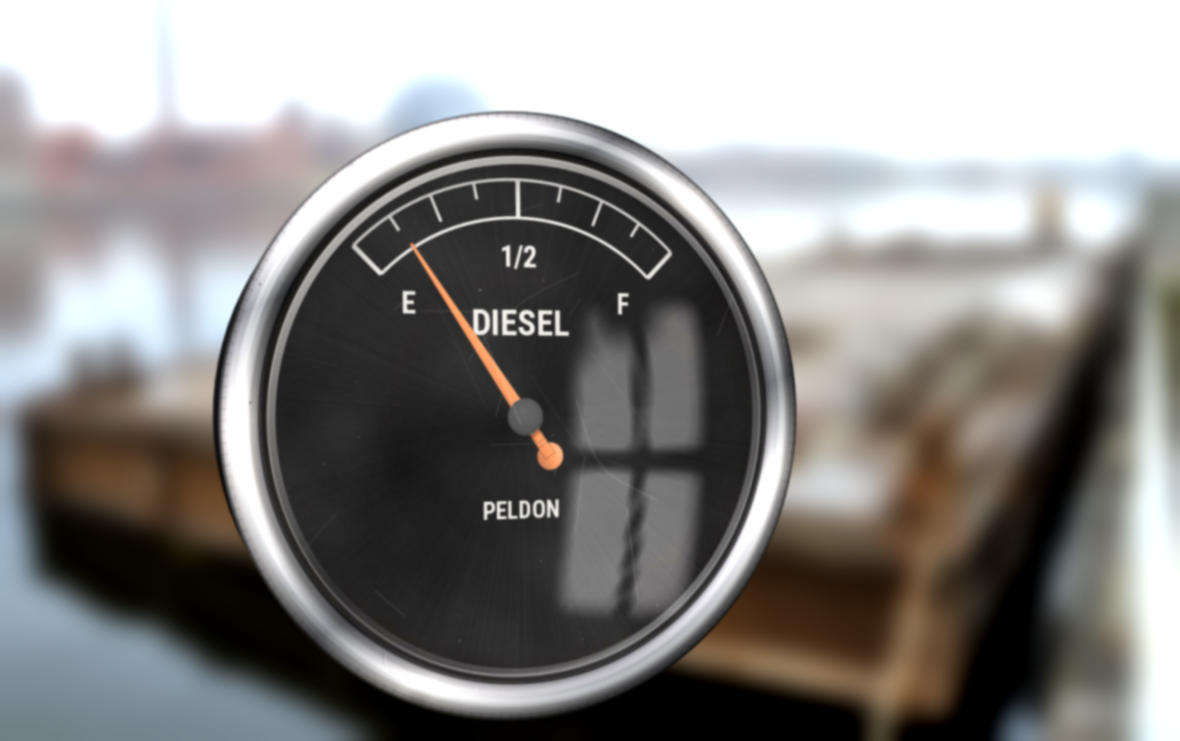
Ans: 0.125
